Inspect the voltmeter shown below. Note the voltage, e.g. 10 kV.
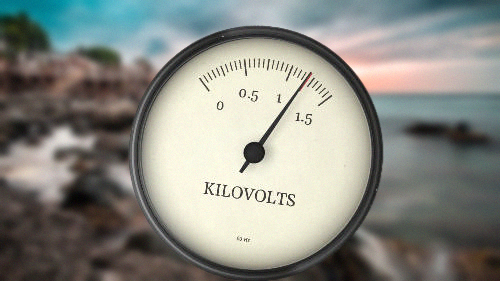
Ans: 1.2 kV
